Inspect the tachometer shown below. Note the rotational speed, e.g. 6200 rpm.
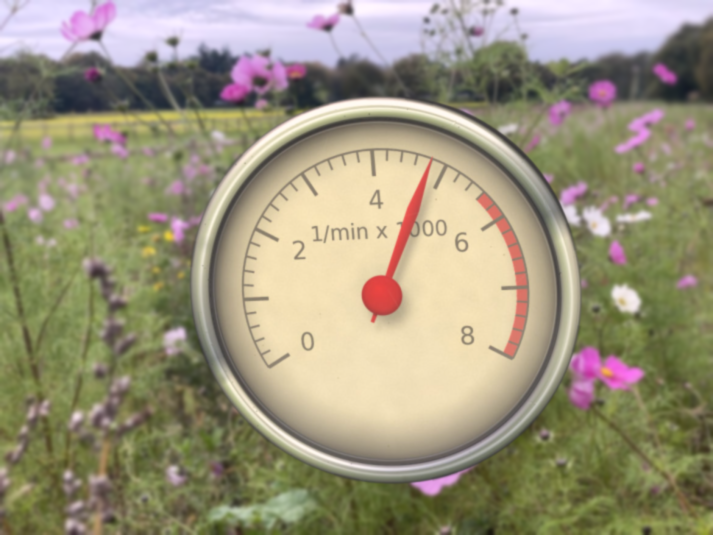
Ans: 4800 rpm
